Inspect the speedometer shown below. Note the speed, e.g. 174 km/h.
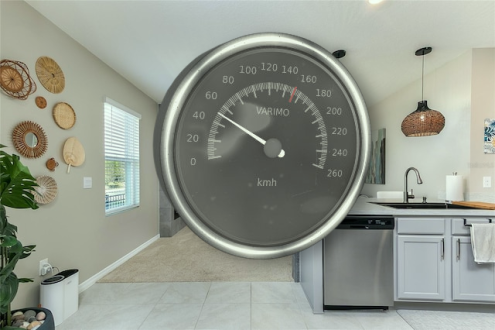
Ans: 50 km/h
